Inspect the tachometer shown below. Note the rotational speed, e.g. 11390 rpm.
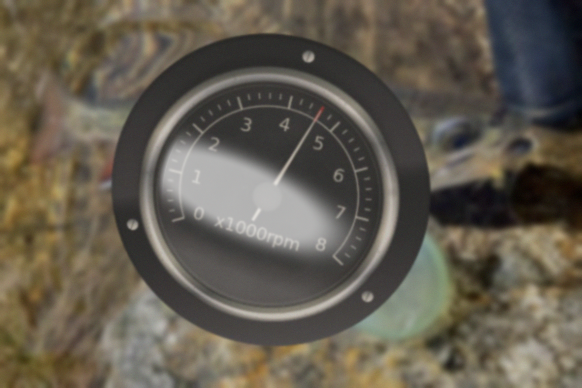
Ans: 4600 rpm
